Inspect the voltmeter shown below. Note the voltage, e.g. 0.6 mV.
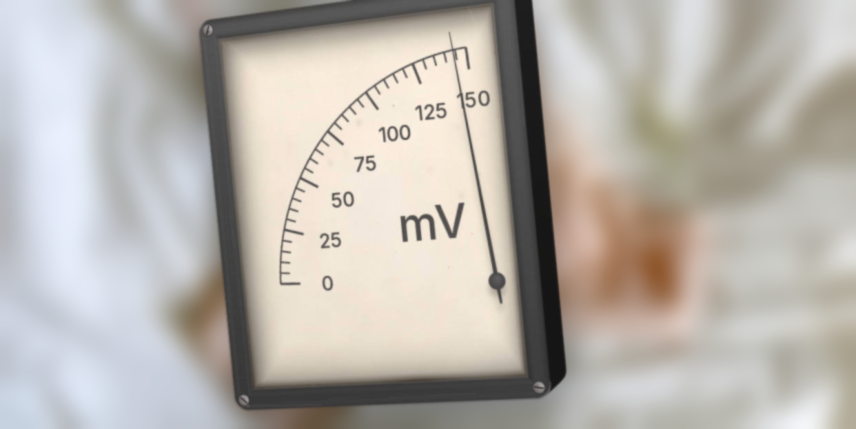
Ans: 145 mV
